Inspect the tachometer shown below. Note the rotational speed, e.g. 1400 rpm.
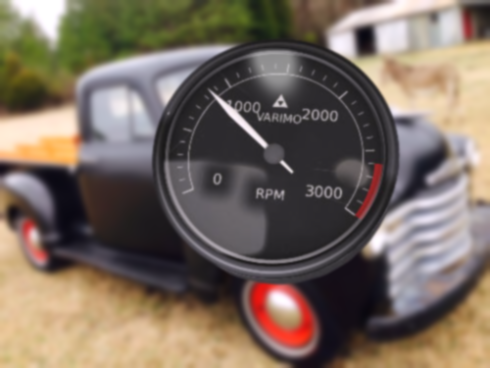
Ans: 850 rpm
